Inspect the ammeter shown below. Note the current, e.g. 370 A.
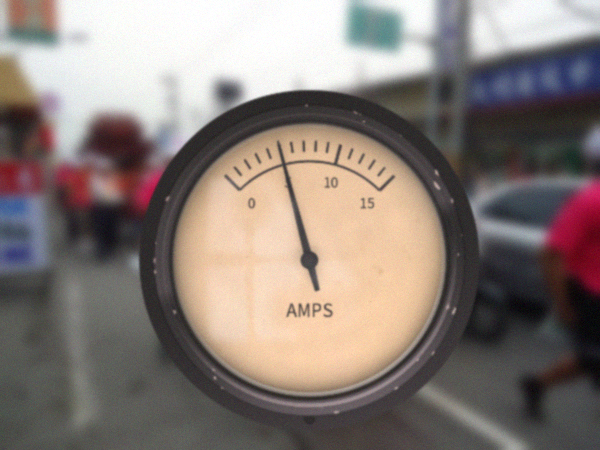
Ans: 5 A
